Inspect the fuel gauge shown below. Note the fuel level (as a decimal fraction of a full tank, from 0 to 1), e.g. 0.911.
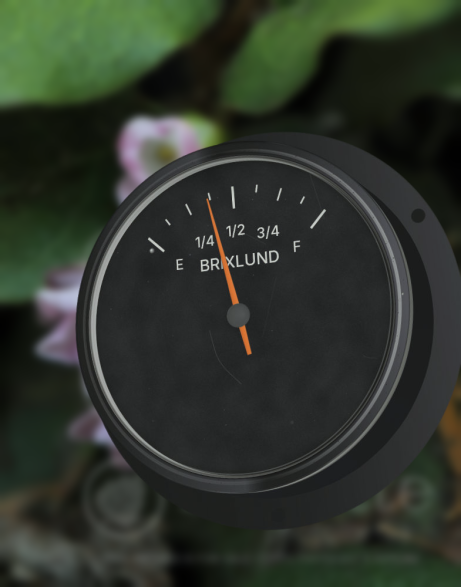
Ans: 0.375
